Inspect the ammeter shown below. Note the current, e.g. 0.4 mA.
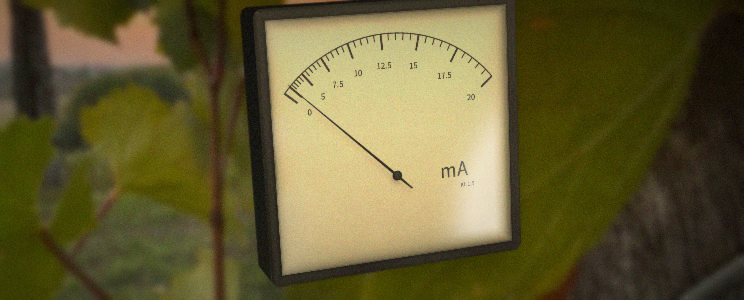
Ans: 2.5 mA
